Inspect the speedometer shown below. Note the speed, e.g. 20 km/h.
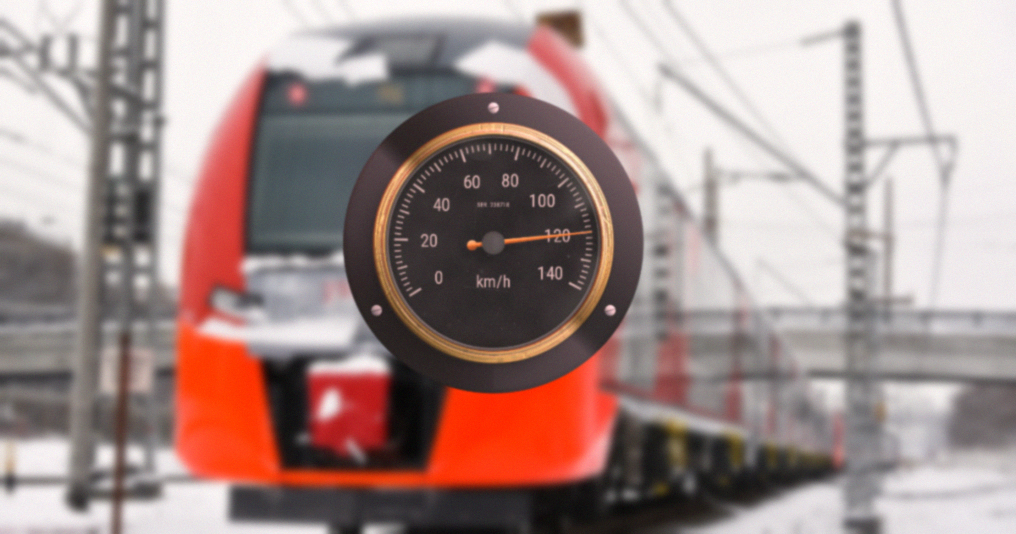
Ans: 120 km/h
